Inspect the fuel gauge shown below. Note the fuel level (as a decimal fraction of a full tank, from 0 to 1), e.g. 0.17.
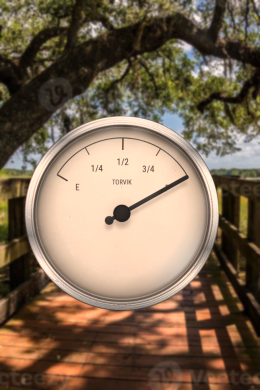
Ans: 1
